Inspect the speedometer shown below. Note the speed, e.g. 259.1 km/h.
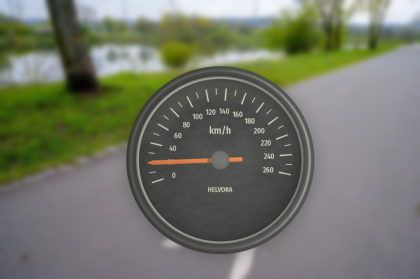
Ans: 20 km/h
